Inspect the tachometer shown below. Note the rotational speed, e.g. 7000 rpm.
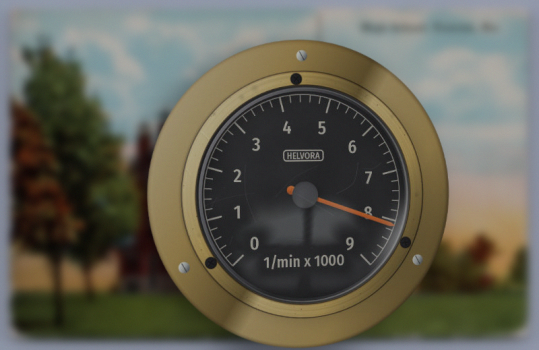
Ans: 8100 rpm
